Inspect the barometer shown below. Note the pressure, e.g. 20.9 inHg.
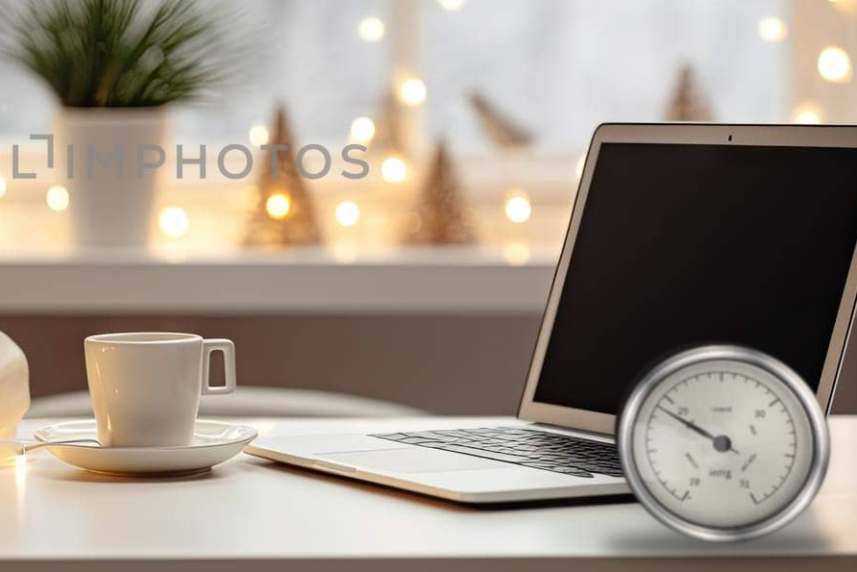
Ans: 28.9 inHg
